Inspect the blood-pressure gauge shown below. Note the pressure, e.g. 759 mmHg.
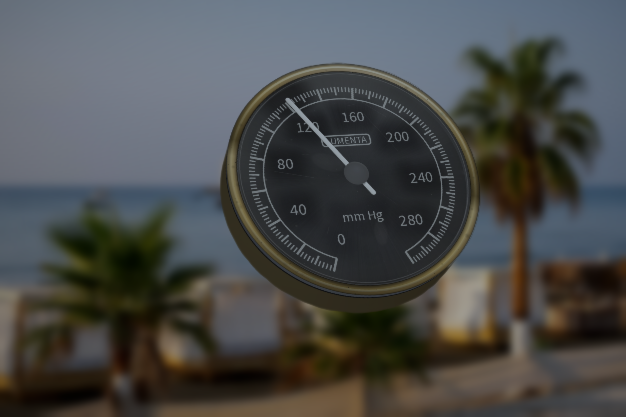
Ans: 120 mmHg
